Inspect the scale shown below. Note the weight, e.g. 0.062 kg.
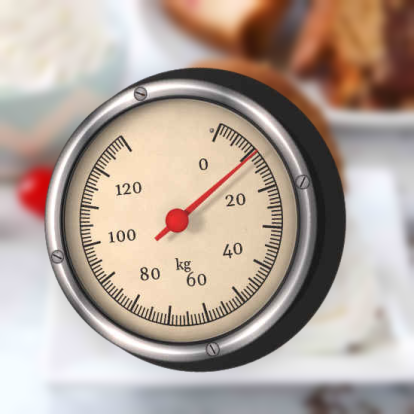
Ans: 11 kg
